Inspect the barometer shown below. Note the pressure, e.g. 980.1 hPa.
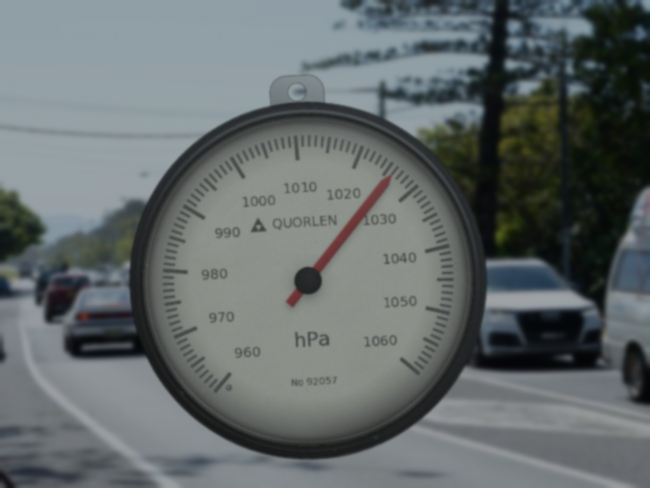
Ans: 1026 hPa
